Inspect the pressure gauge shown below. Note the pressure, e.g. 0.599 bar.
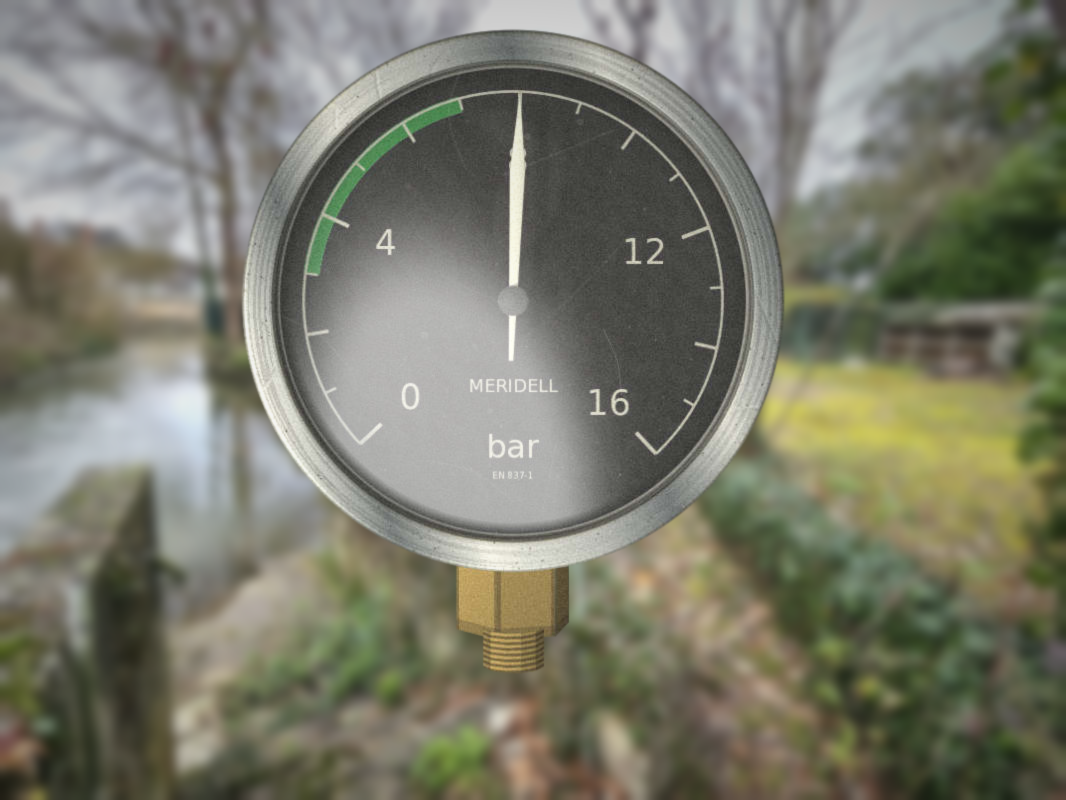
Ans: 8 bar
